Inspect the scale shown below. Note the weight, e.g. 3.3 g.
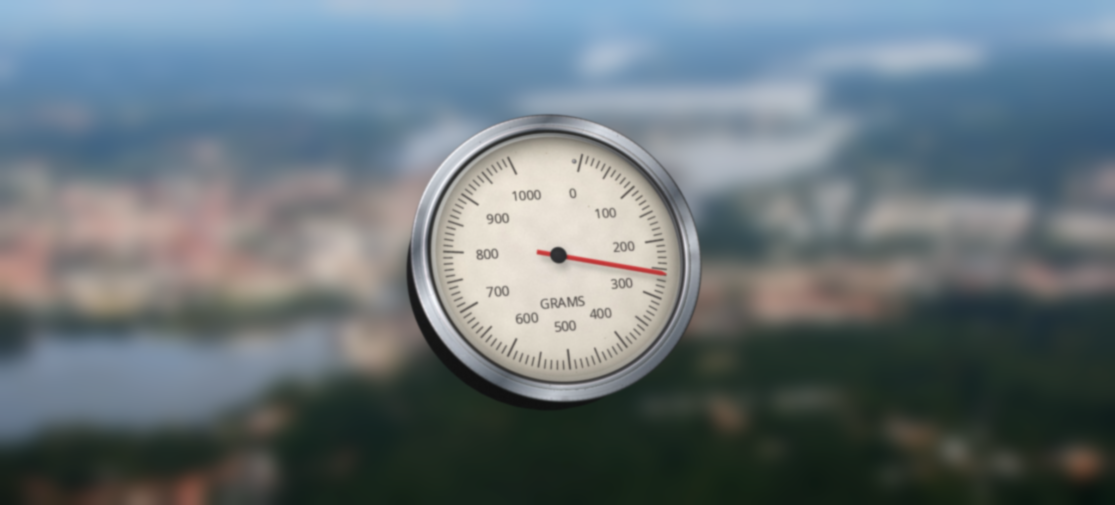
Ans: 260 g
